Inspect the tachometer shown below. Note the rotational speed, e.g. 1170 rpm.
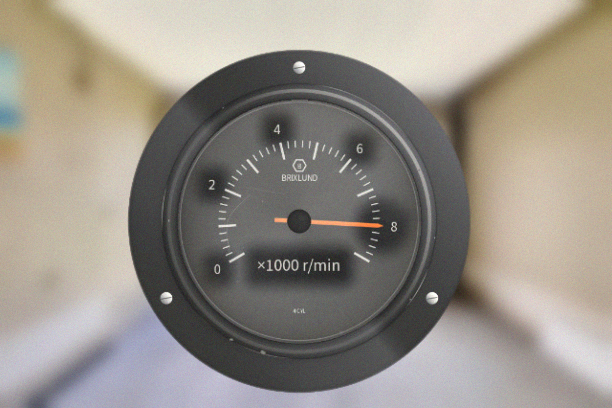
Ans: 8000 rpm
